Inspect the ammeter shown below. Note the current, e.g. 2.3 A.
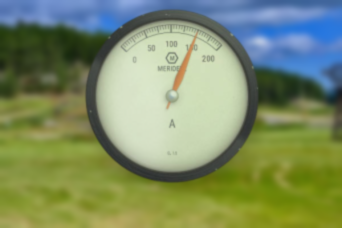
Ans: 150 A
